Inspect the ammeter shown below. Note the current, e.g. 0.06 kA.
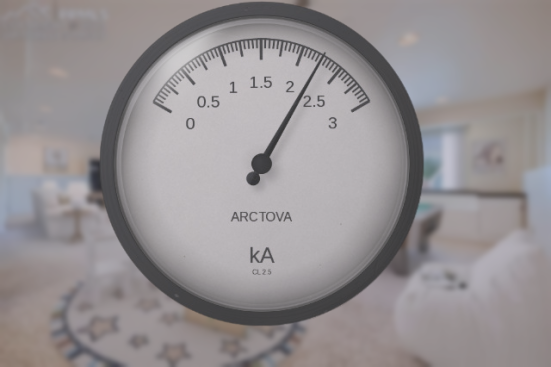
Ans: 2.25 kA
